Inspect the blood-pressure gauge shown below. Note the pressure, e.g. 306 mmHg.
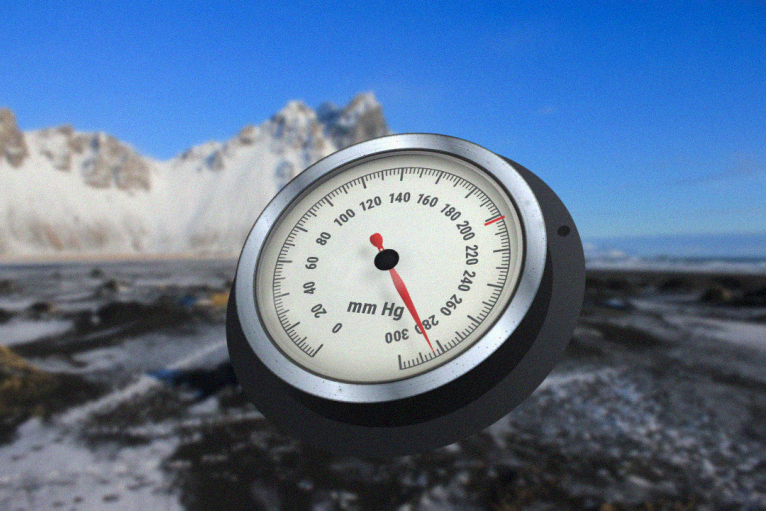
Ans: 284 mmHg
